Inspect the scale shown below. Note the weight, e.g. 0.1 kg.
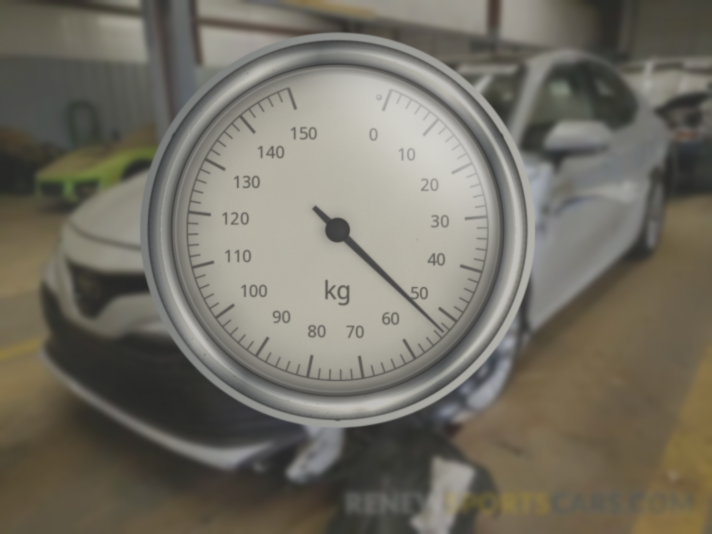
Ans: 53 kg
